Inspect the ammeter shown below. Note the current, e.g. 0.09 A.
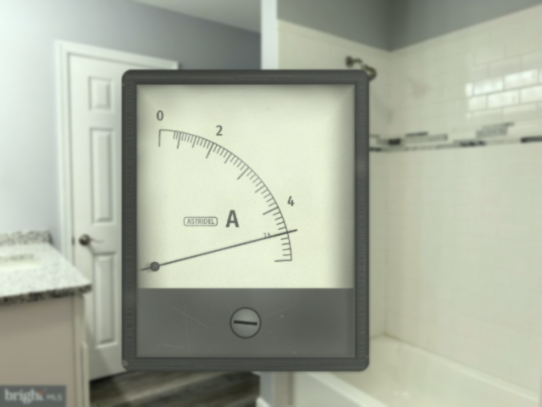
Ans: 4.5 A
